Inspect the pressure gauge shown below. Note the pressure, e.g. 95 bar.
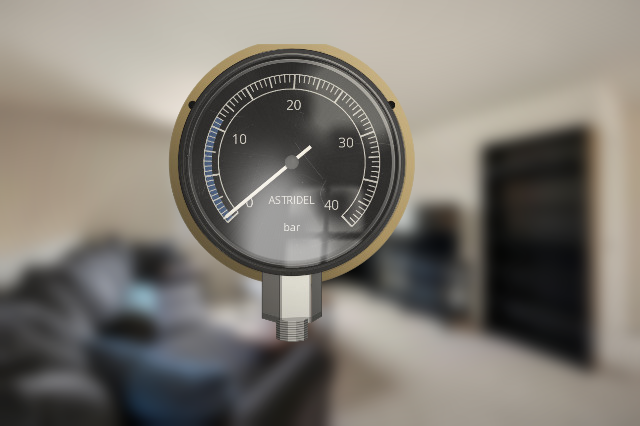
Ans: 0.5 bar
